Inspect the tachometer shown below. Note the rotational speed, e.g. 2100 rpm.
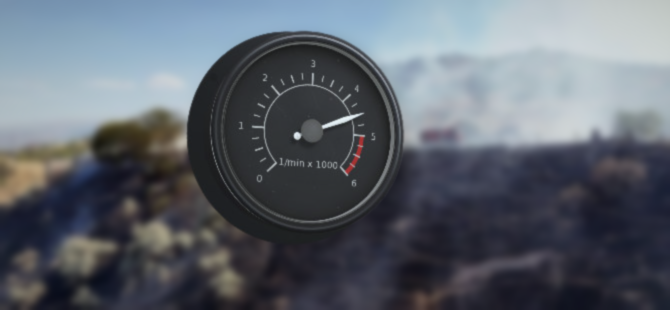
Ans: 4500 rpm
